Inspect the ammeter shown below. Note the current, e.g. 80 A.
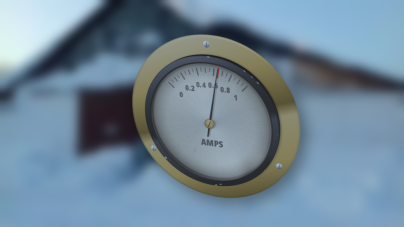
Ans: 0.65 A
